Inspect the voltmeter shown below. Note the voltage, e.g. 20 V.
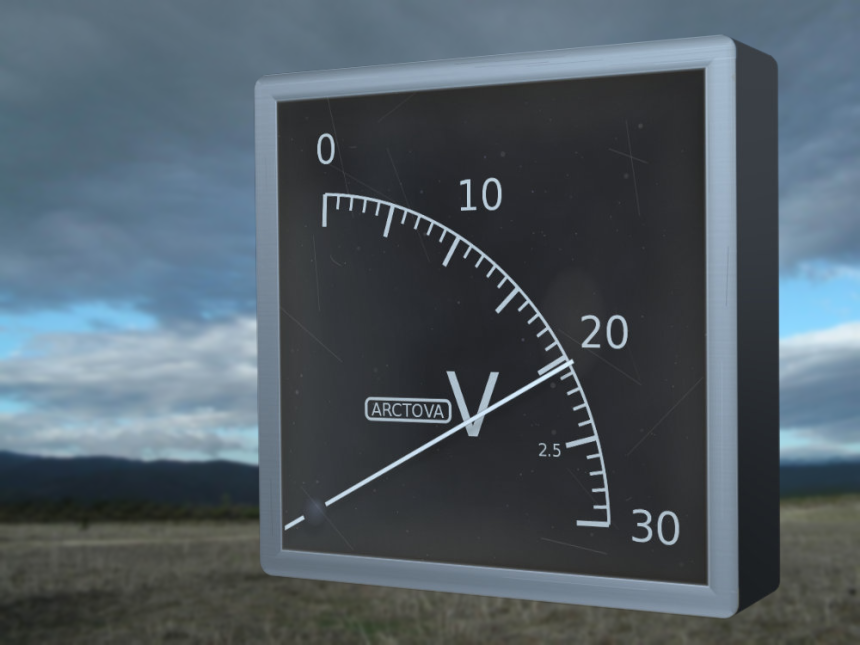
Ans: 20.5 V
